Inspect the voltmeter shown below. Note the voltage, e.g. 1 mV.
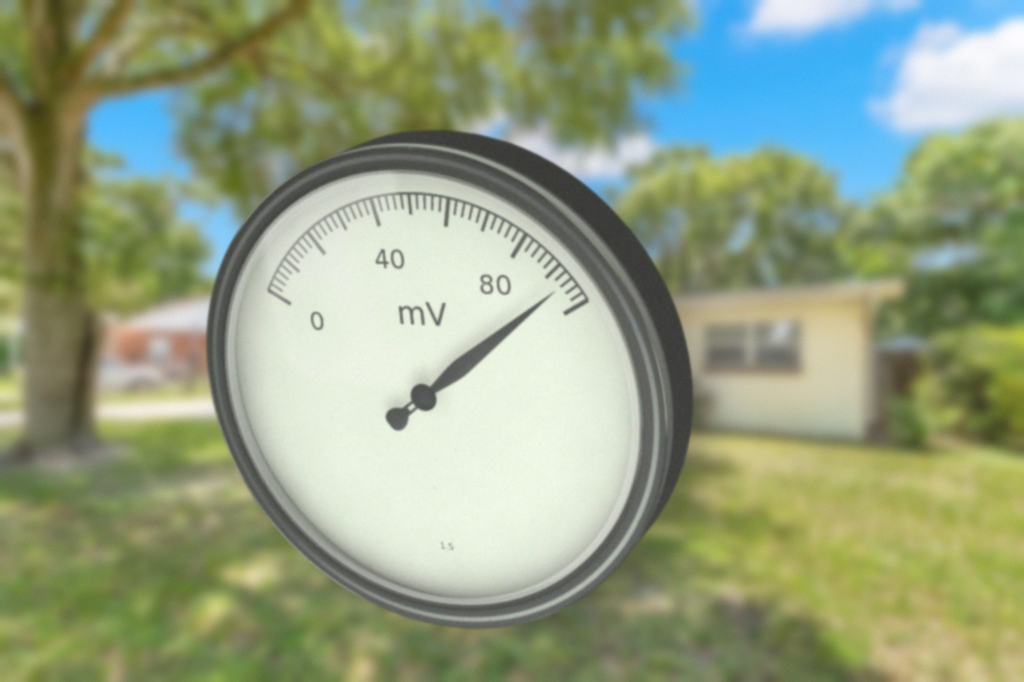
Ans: 94 mV
